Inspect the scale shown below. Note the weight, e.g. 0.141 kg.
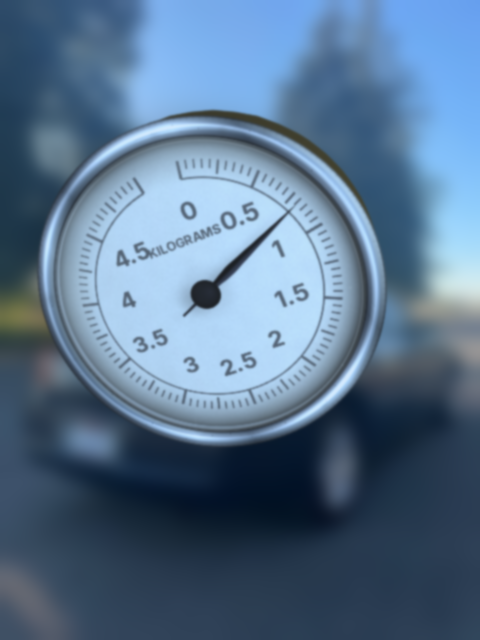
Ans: 0.8 kg
